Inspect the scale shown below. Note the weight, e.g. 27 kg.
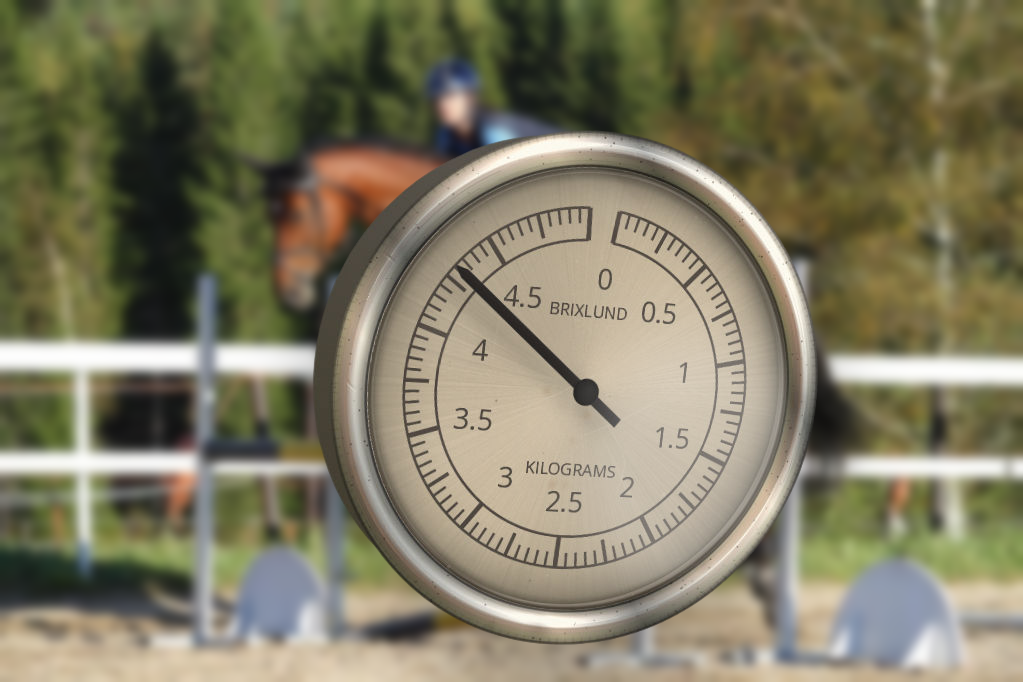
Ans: 4.3 kg
